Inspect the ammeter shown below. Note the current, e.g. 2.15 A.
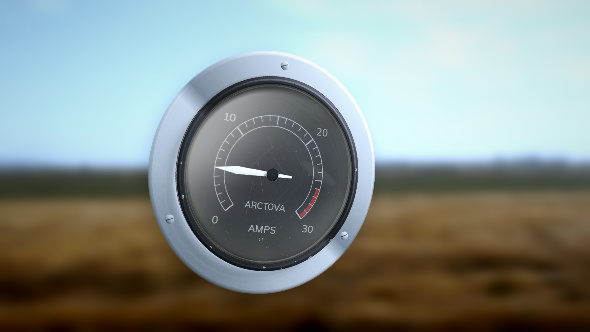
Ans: 5 A
